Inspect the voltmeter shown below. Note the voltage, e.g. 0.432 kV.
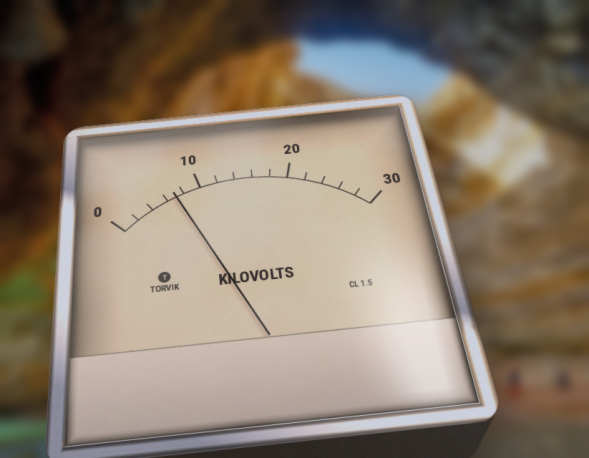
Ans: 7 kV
